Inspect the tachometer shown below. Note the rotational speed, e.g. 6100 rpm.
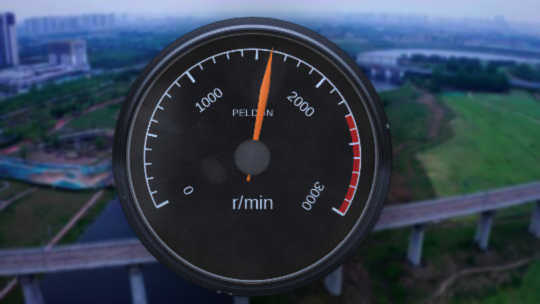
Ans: 1600 rpm
